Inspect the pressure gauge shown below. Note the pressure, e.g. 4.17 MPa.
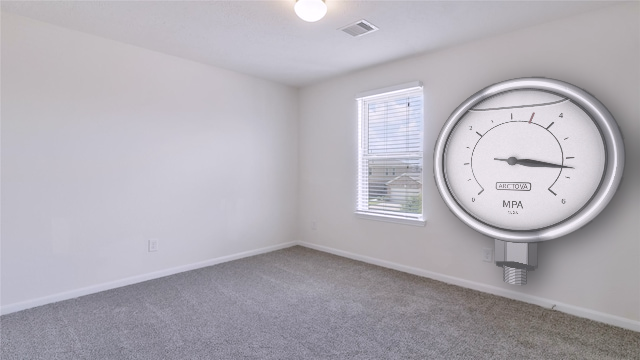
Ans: 5.25 MPa
